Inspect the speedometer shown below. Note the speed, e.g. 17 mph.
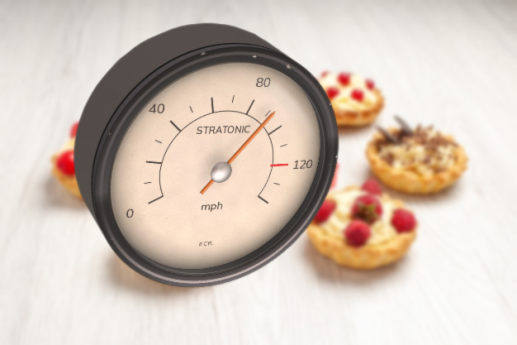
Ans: 90 mph
